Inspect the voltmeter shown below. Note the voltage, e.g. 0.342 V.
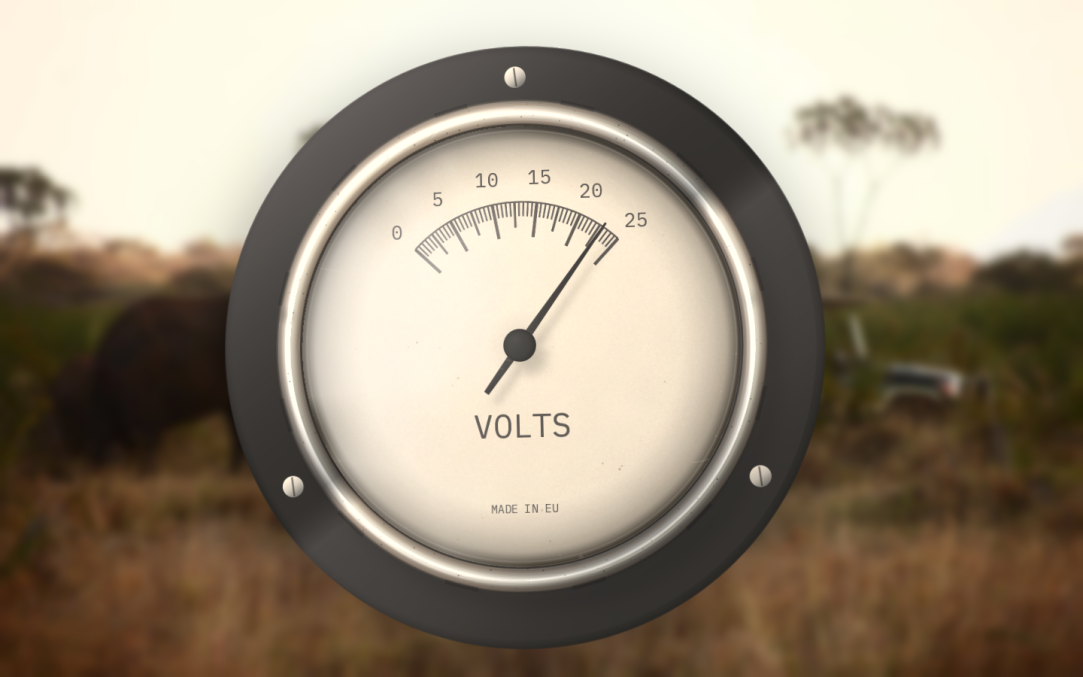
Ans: 23 V
